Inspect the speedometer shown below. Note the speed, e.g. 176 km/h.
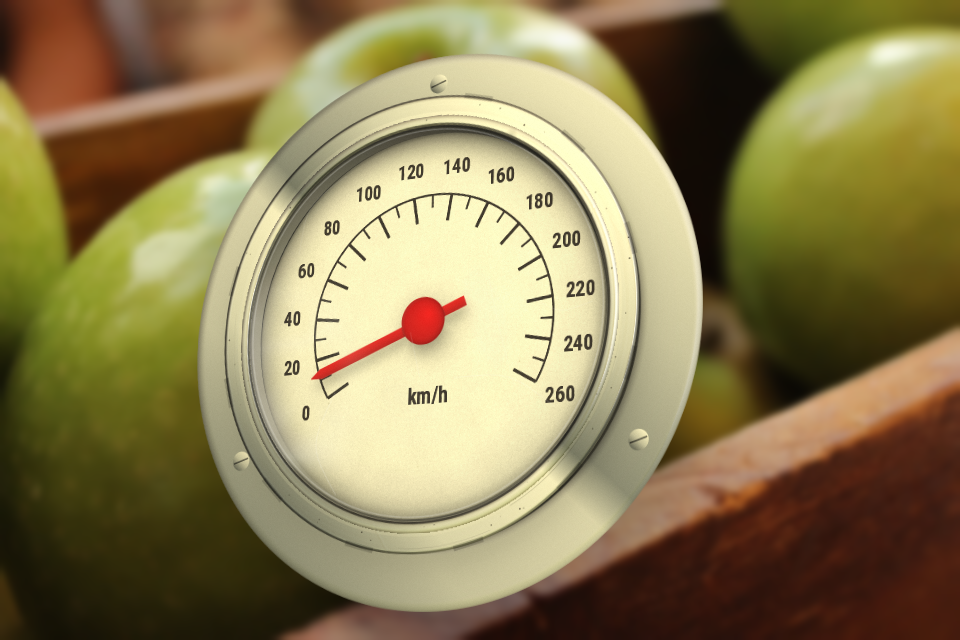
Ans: 10 km/h
